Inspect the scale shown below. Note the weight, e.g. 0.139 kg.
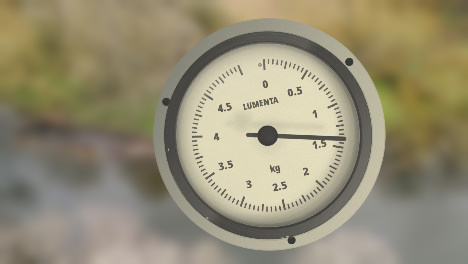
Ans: 1.4 kg
